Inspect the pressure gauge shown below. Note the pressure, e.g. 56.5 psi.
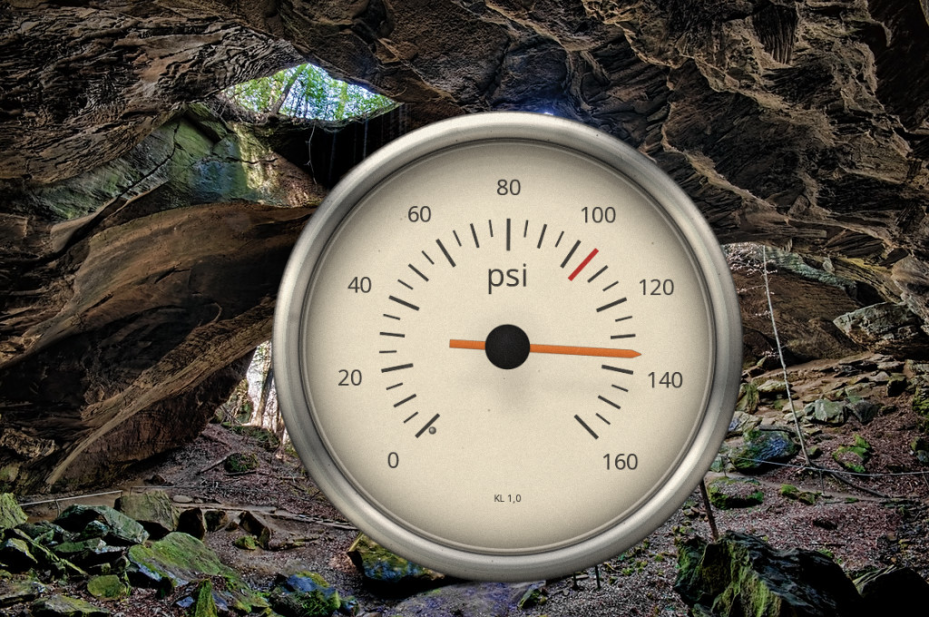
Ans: 135 psi
